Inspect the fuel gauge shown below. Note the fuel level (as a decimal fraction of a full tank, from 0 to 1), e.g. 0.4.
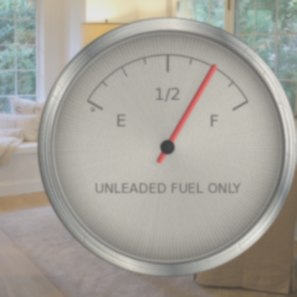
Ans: 0.75
